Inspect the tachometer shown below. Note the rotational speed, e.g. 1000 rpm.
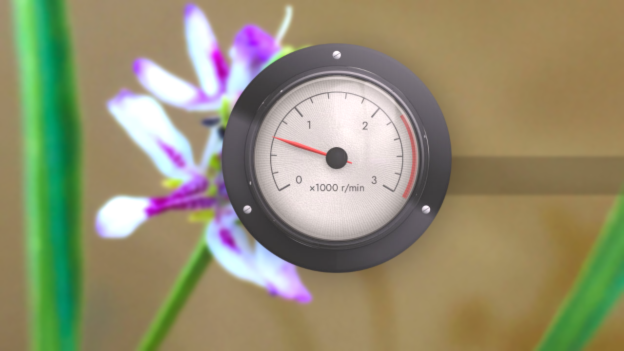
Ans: 600 rpm
